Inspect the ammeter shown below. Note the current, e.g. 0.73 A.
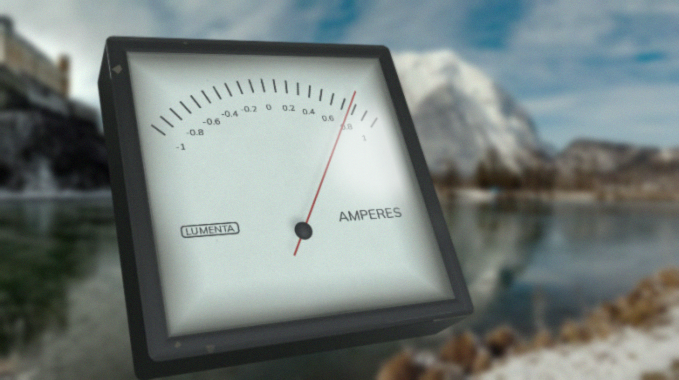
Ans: 0.75 A
